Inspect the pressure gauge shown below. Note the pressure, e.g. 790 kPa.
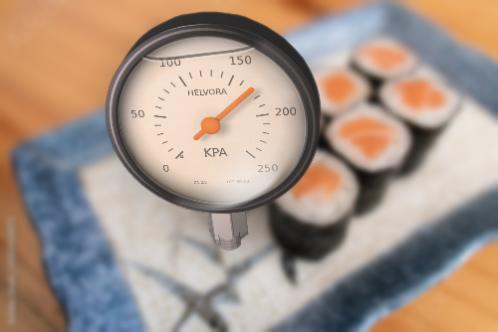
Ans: 170 kPa
